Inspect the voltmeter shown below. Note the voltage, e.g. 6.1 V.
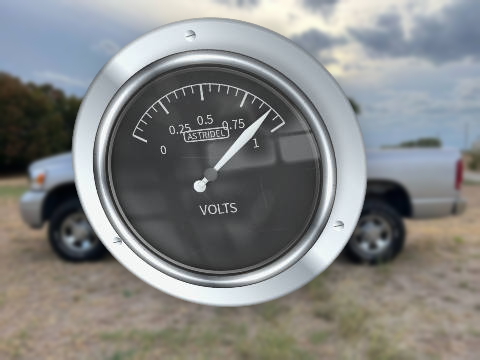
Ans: 0.9 V
